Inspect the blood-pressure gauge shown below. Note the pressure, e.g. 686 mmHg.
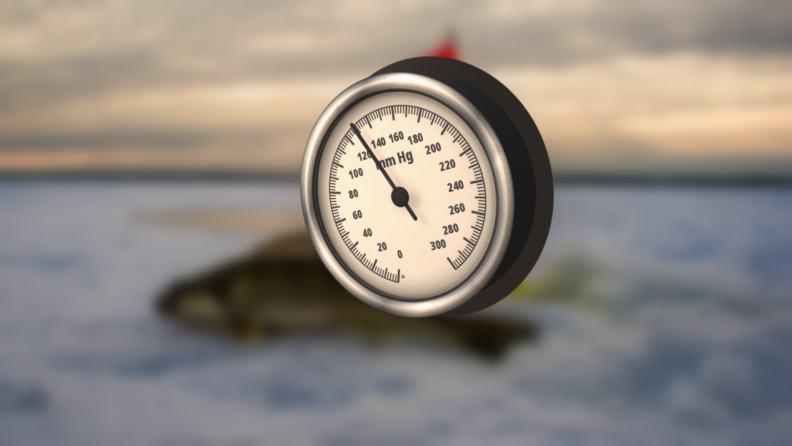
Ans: 130 mmHg
